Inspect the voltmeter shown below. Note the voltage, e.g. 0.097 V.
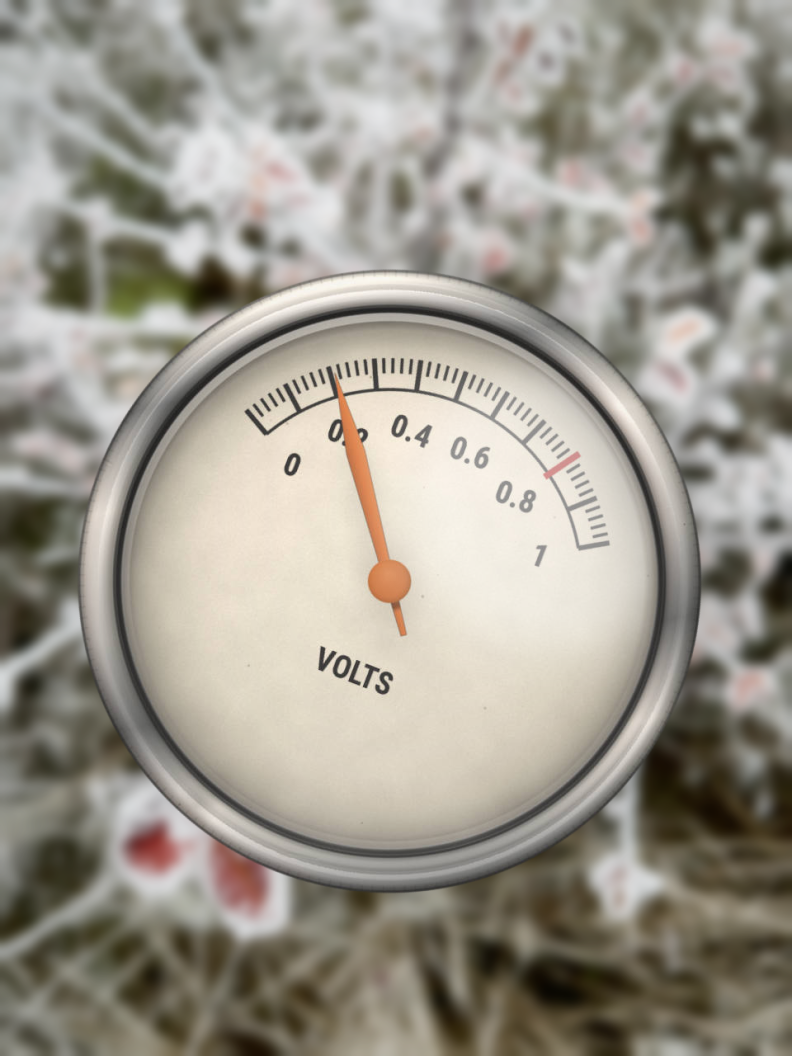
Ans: 0.21 V
